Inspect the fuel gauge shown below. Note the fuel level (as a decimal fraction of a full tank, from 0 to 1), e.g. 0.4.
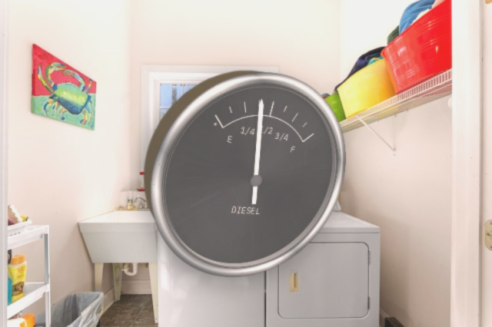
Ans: 0.375
